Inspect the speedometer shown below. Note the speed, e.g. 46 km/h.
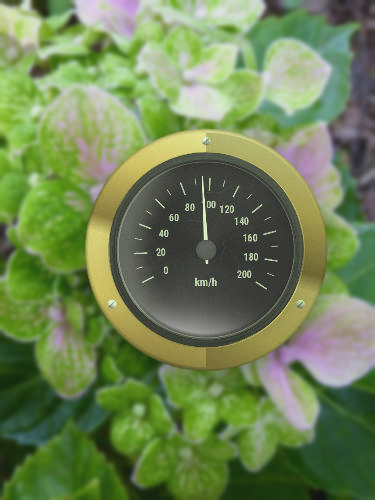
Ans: 95 km/h
